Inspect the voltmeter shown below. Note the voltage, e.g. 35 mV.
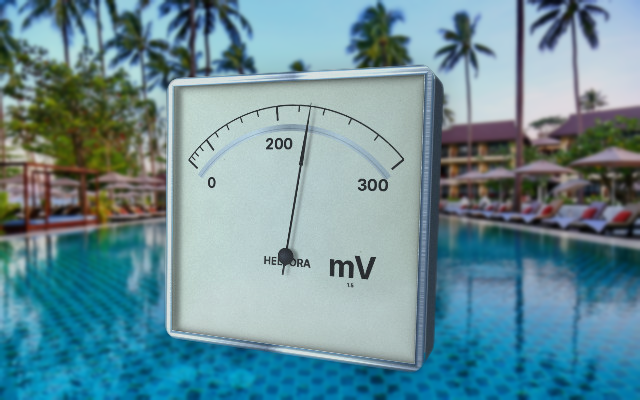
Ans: 230 mV
